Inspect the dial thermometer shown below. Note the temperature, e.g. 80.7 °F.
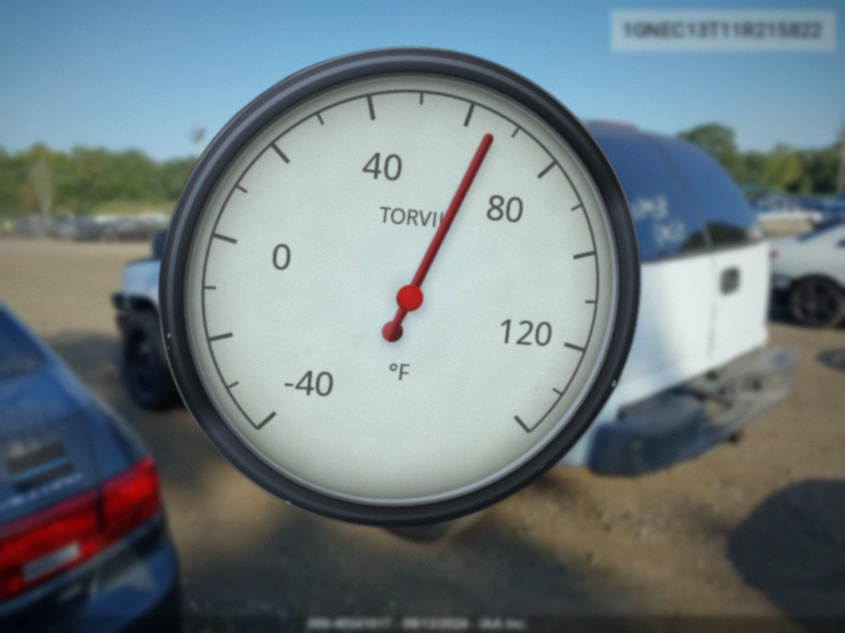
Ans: 65 °F
